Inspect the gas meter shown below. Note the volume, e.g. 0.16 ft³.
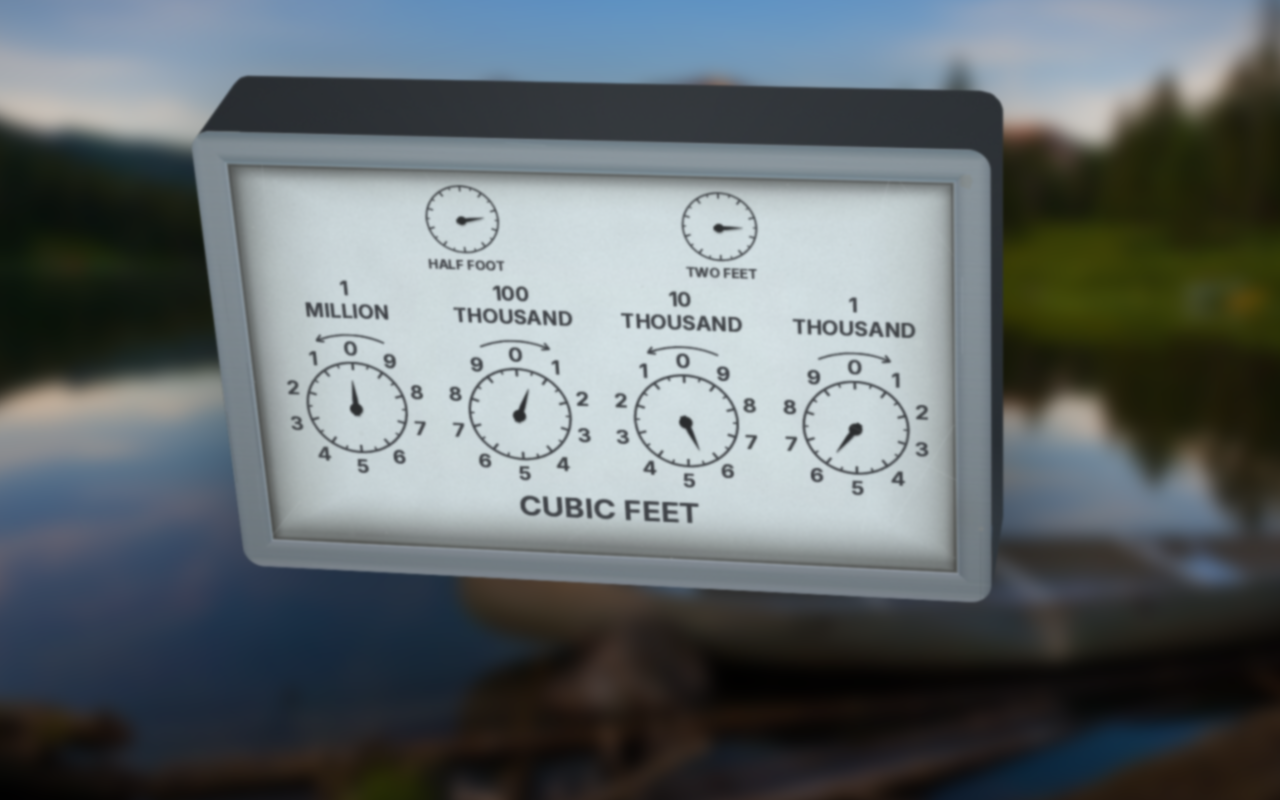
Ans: 5600 ft³
